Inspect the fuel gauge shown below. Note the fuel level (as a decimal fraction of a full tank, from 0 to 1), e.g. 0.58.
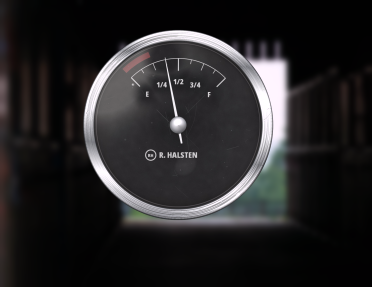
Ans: 0.375
